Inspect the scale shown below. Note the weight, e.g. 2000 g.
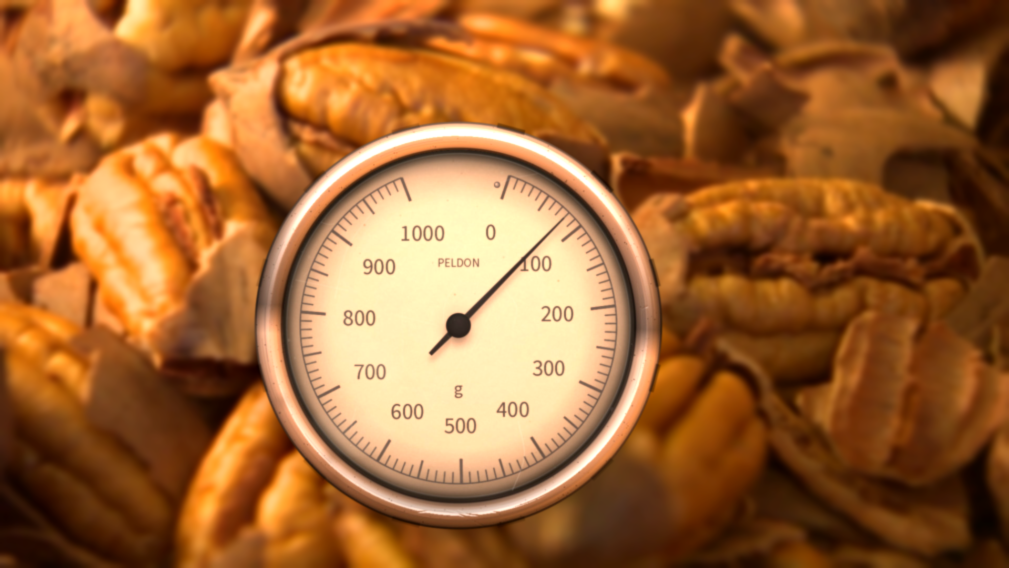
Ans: 80 g
